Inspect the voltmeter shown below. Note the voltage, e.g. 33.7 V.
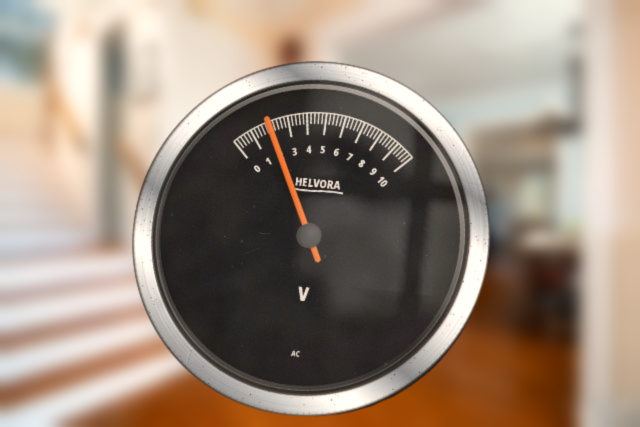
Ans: 2 V
